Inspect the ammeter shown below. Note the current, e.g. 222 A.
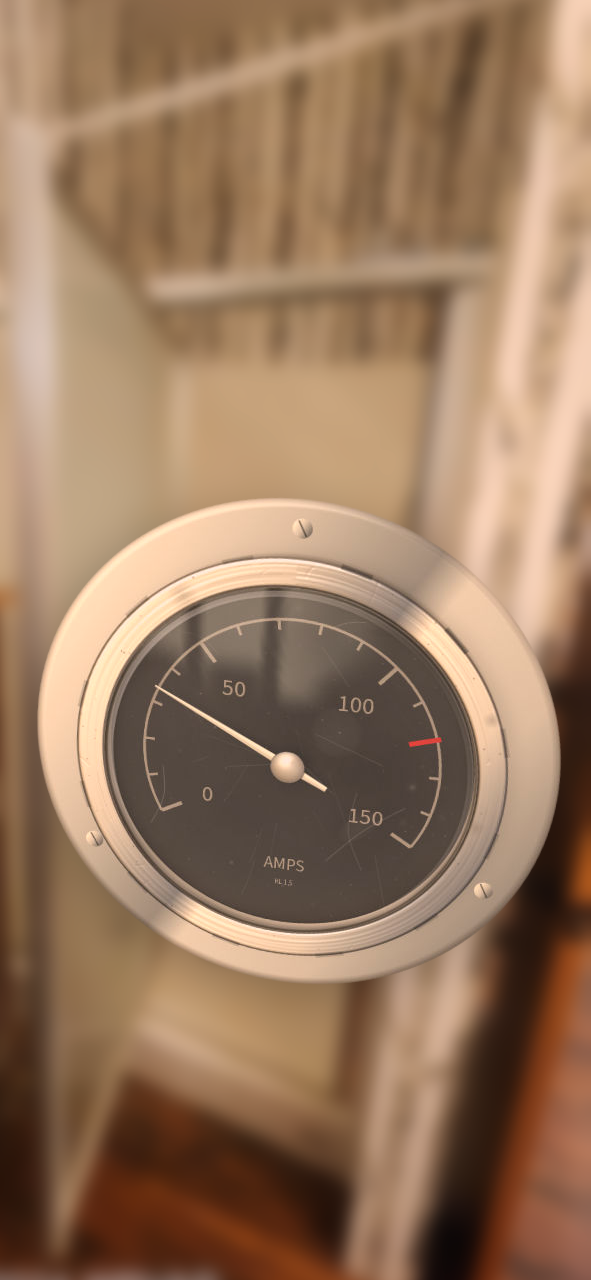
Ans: 35 A
